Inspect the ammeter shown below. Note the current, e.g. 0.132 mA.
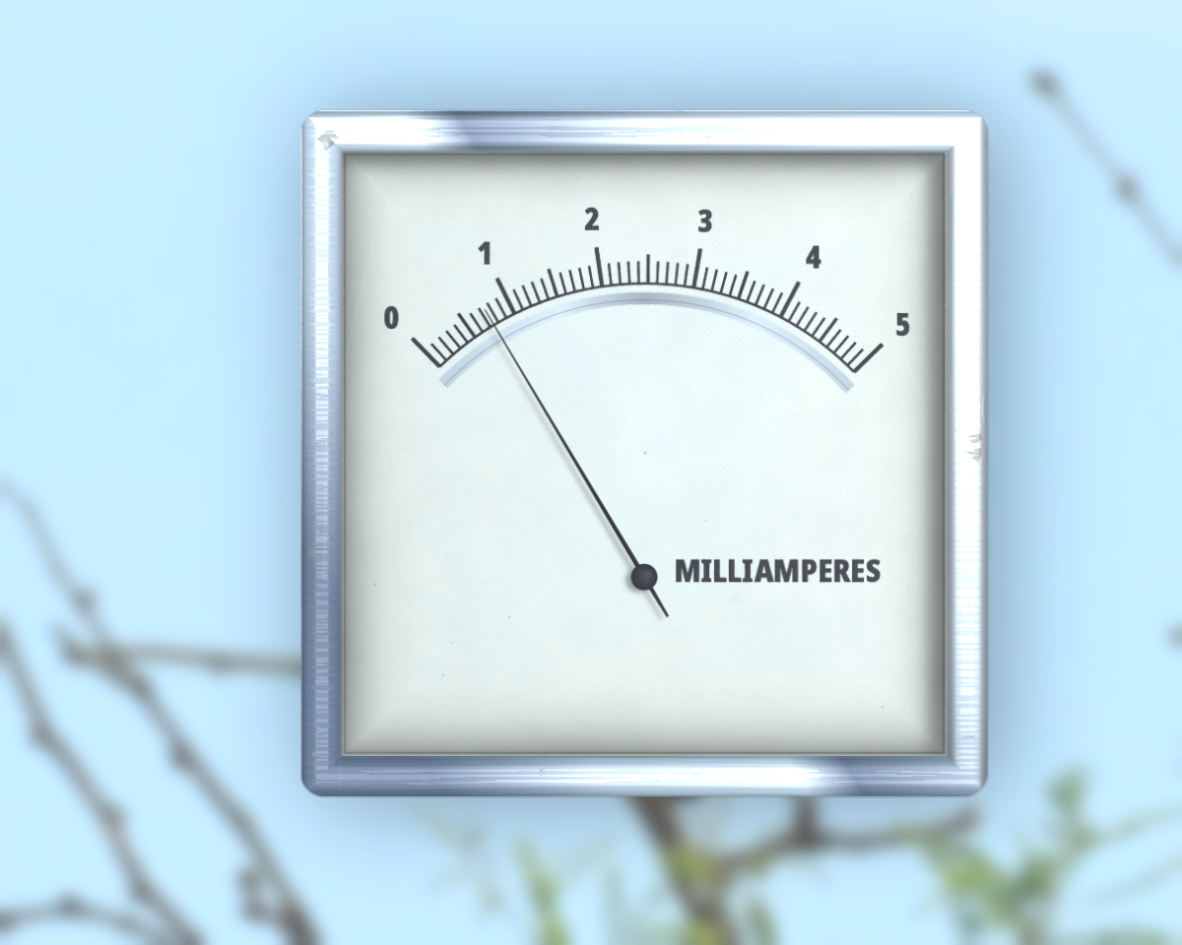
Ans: 0.75 mA
